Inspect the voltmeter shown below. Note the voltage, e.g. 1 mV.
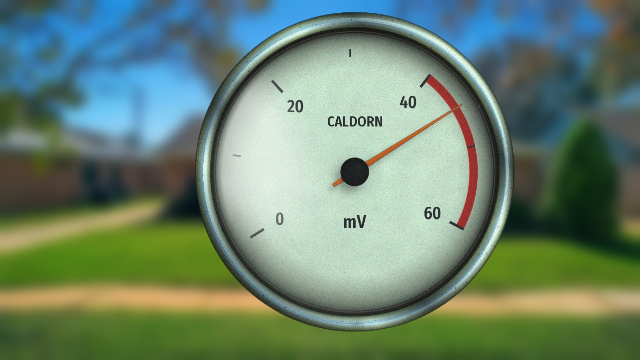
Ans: 45 mV
